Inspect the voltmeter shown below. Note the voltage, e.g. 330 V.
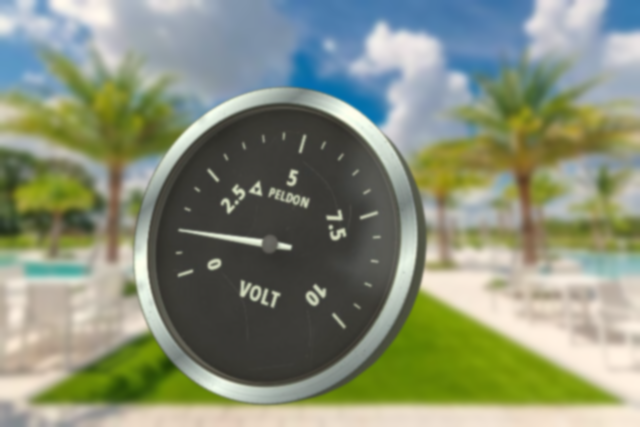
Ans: 1 V
